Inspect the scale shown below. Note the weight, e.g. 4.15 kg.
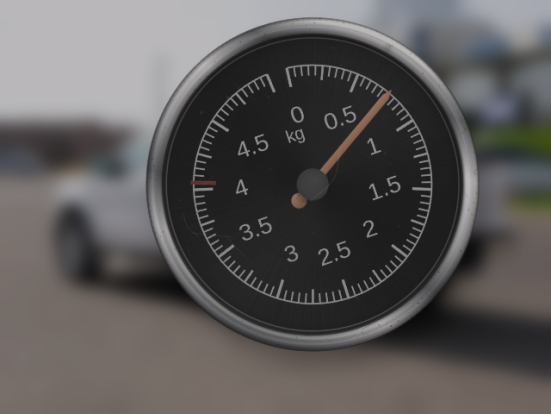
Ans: 0.75 kg
